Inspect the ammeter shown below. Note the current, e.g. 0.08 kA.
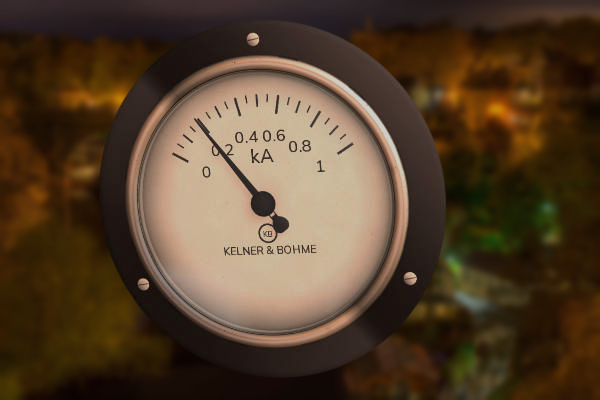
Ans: 0.2 kA
